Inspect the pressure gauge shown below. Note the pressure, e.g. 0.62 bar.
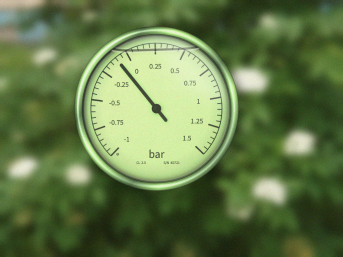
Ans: -0.1 bar
